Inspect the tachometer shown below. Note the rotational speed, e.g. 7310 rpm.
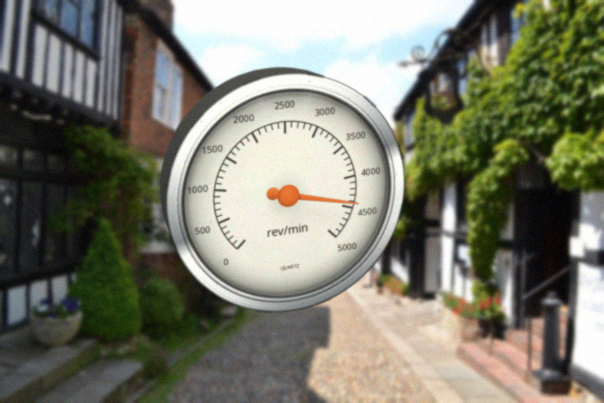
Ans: 4400 rpm
